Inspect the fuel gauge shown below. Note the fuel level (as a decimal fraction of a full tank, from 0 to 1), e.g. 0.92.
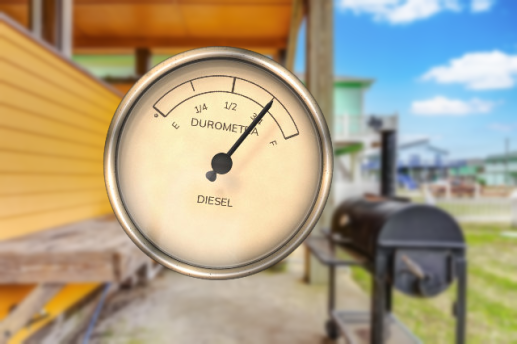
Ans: 0.75
